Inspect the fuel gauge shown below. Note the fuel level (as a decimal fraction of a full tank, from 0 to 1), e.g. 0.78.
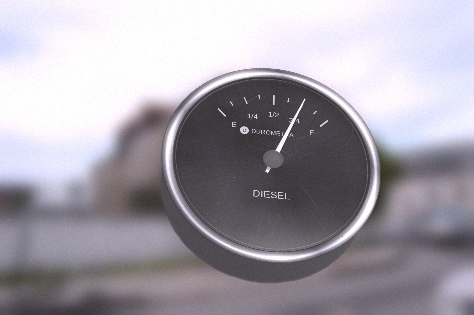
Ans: 0.75
